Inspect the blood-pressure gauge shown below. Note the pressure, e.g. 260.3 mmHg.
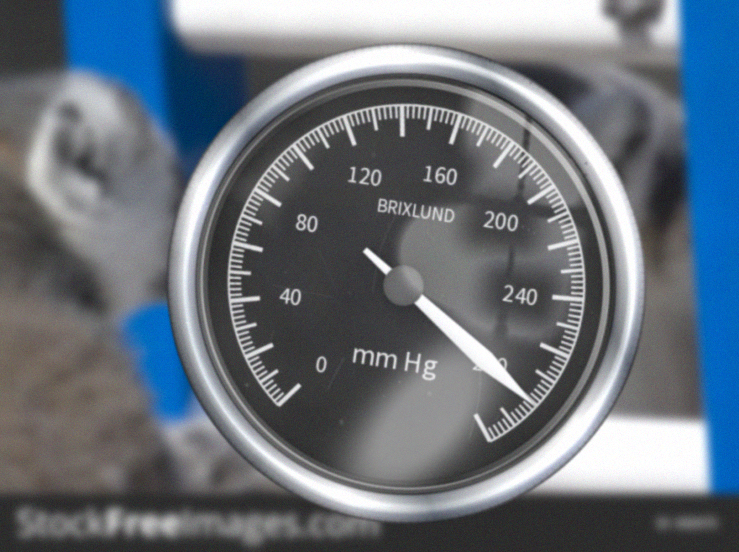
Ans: 280 mmHg
